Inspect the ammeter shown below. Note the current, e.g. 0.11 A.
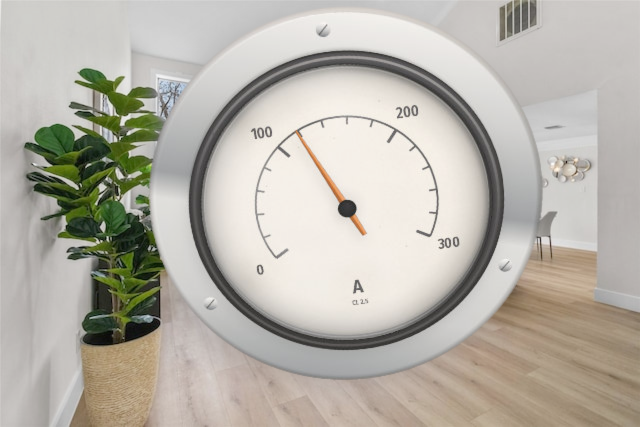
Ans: 120 A
